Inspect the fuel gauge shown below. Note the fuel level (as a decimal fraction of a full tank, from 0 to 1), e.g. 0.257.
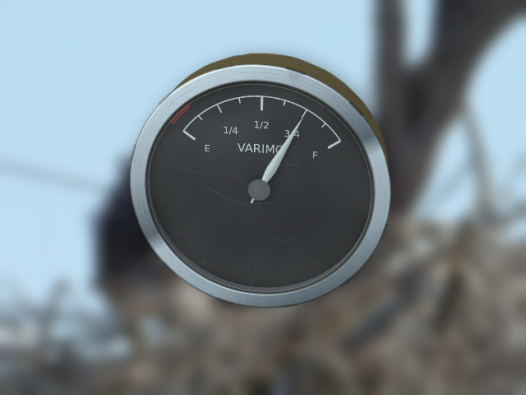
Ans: 0.75
